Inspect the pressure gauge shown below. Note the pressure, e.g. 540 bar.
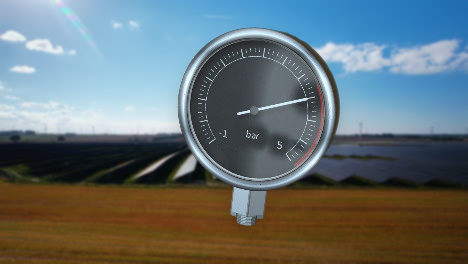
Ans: 3.5 bar
